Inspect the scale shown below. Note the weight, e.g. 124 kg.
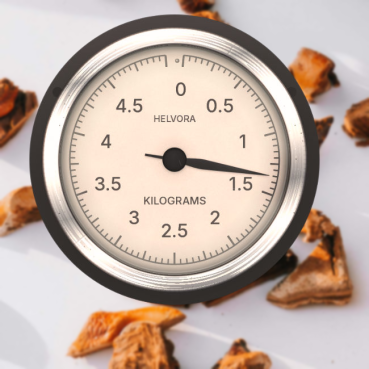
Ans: 1.35 kg
